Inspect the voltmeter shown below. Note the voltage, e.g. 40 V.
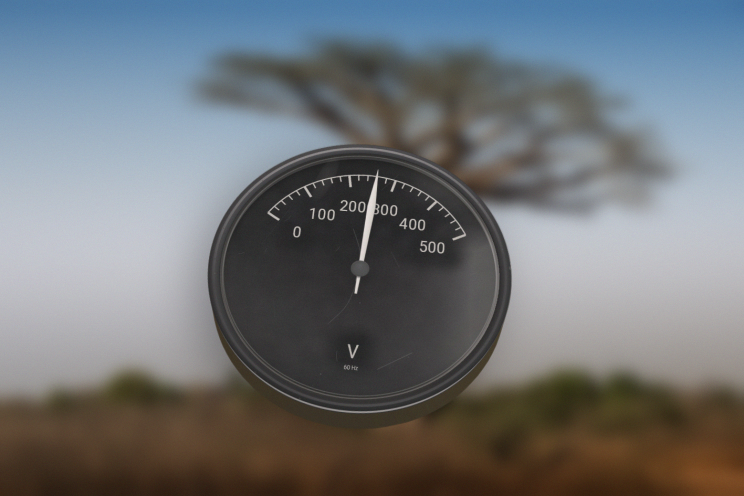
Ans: 260 V
